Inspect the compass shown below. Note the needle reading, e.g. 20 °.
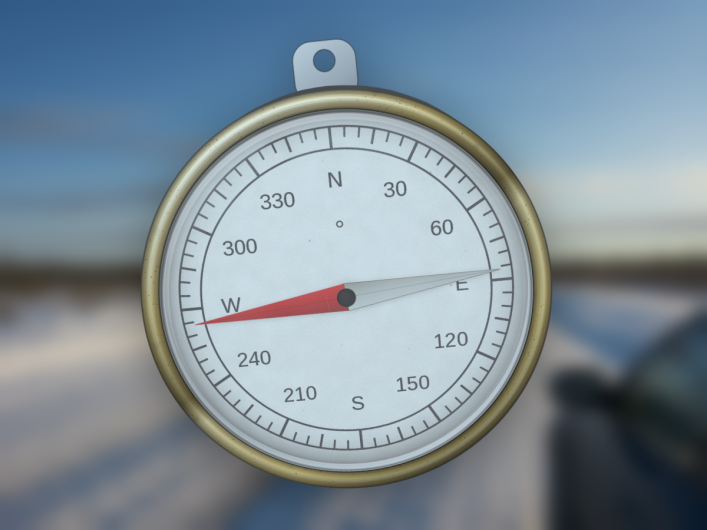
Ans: 265 °
